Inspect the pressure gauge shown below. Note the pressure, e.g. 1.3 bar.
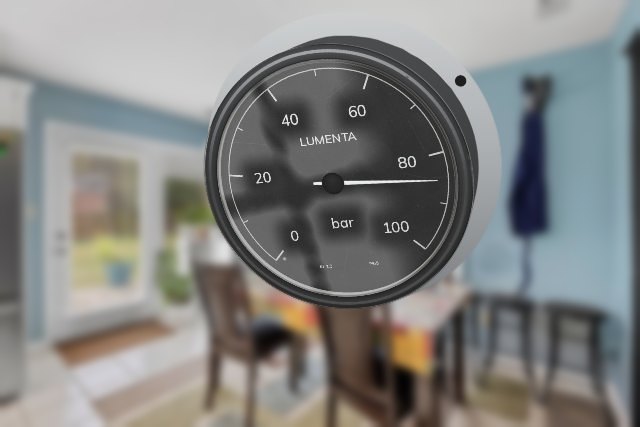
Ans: 85 bar
